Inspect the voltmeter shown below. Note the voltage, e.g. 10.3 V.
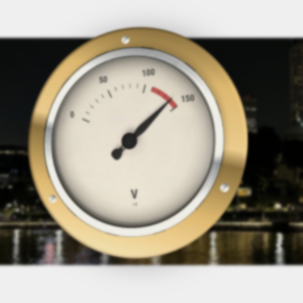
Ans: 140 V
